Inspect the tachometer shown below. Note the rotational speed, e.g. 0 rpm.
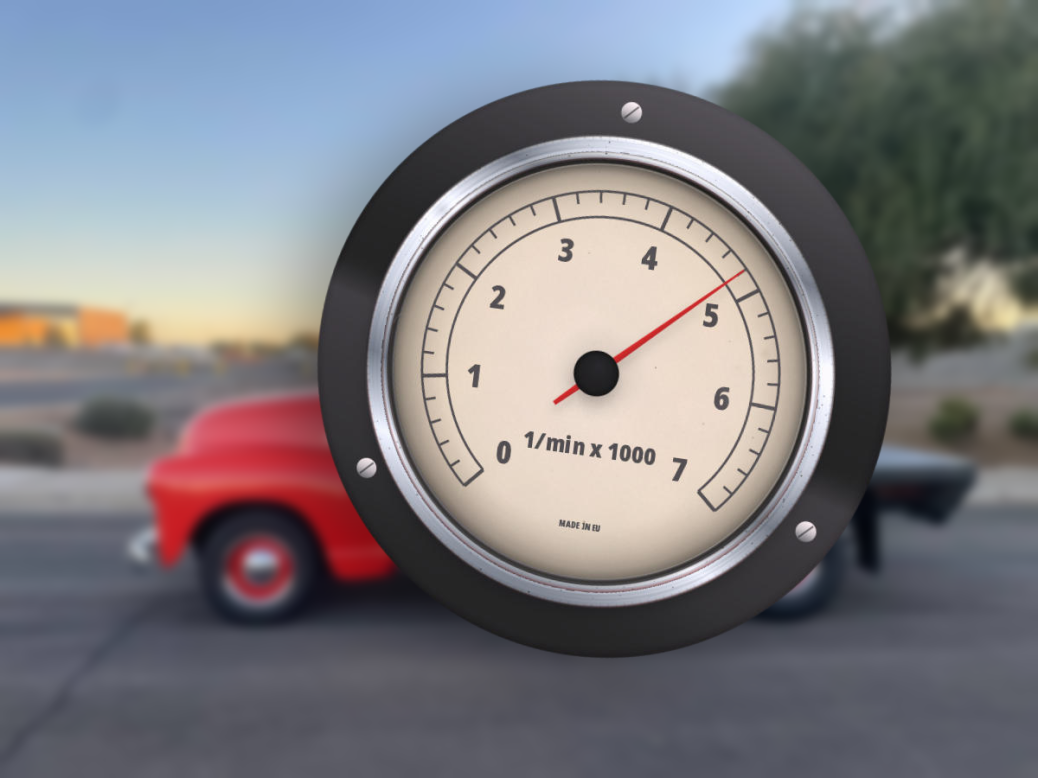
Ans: 4800 rpm
